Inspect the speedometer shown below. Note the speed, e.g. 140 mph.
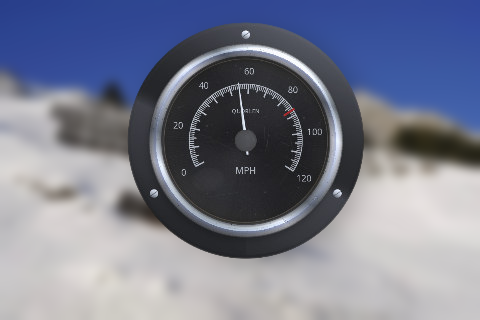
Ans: 55 mph
